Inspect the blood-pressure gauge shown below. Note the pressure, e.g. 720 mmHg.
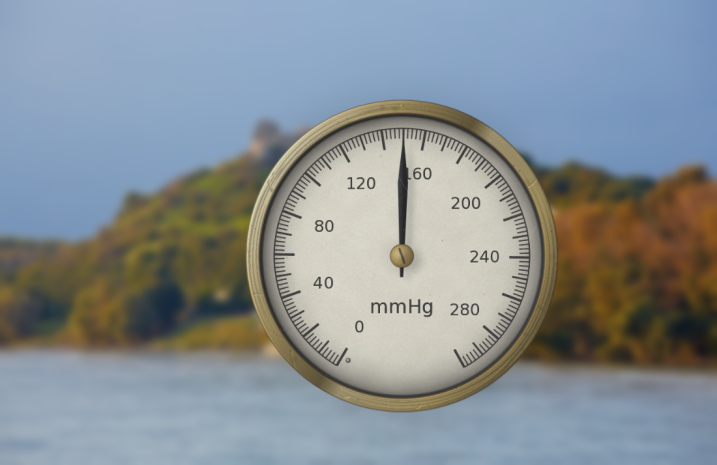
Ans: 150 mmHg
